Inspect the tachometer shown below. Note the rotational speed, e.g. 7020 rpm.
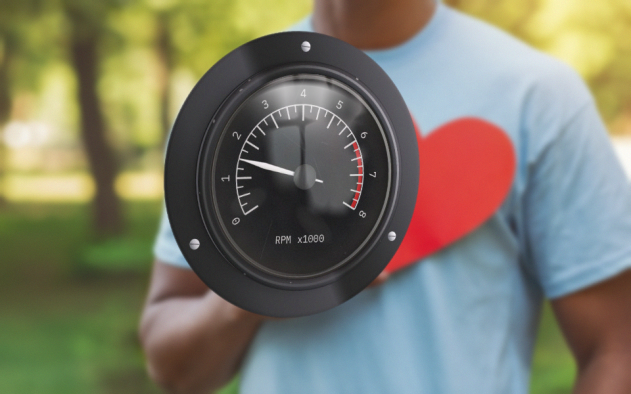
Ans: 1500 rpm
